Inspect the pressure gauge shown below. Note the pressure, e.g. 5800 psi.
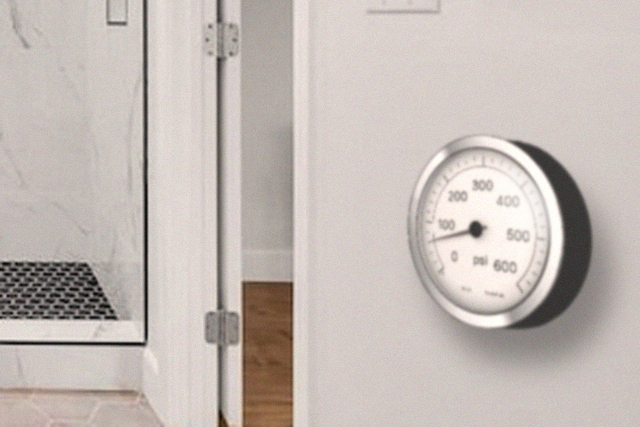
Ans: 60 psi
